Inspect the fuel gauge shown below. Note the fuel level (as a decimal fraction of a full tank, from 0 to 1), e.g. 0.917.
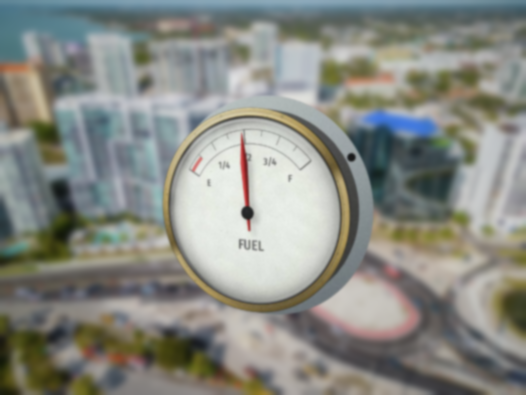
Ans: 0.5
